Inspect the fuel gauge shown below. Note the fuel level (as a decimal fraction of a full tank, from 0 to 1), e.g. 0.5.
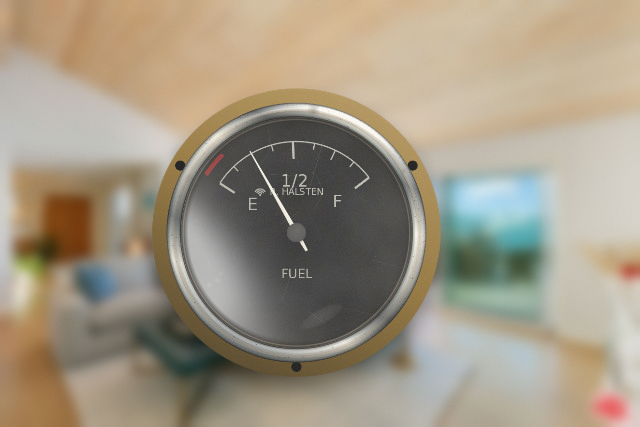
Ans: 0.25
